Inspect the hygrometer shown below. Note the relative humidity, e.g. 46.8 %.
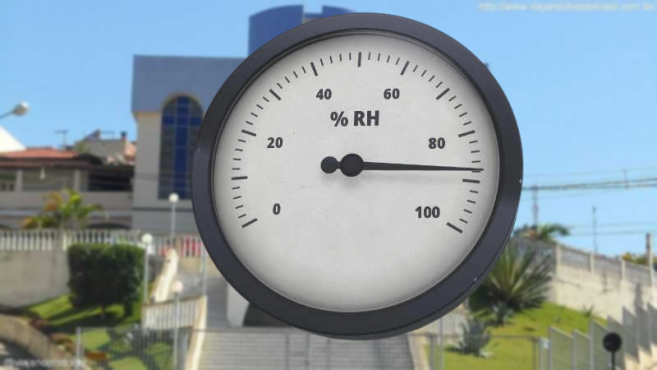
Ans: 88 %
